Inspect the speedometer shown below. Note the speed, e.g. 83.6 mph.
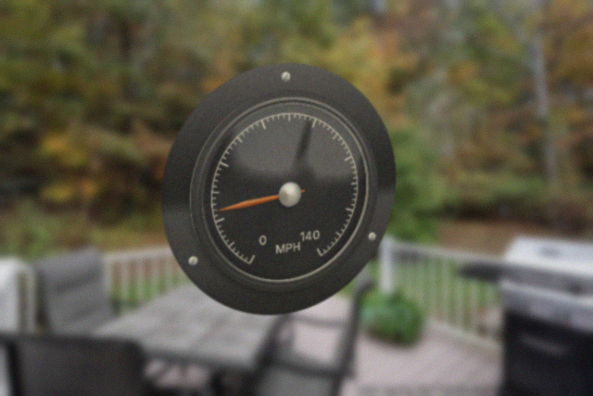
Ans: 24 mph
